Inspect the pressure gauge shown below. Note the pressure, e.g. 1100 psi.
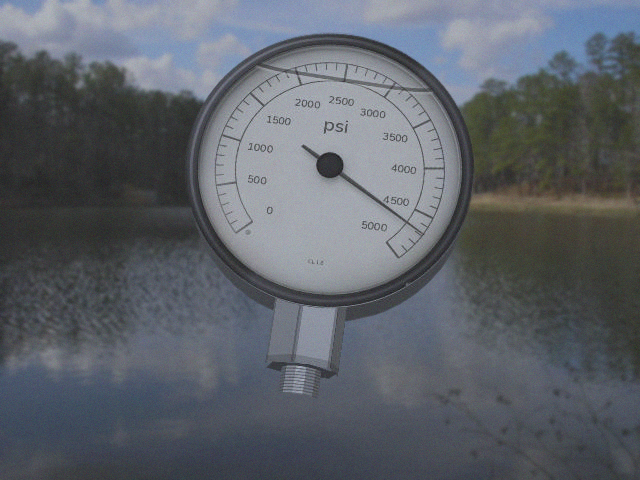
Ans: 4700 psi
